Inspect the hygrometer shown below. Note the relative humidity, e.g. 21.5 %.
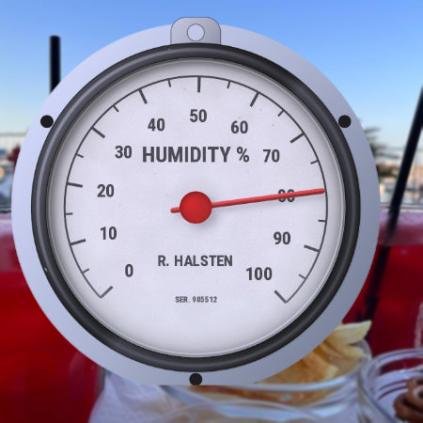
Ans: 80 %
